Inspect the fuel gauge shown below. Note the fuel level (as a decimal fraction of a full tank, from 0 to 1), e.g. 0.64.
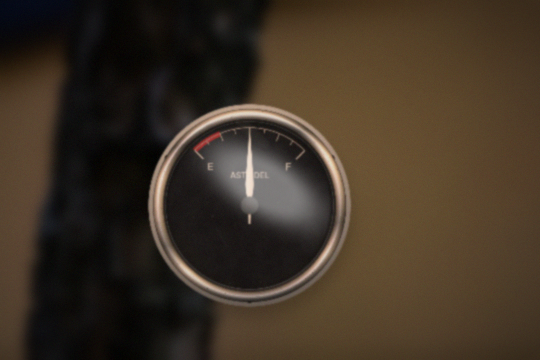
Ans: 0.5
